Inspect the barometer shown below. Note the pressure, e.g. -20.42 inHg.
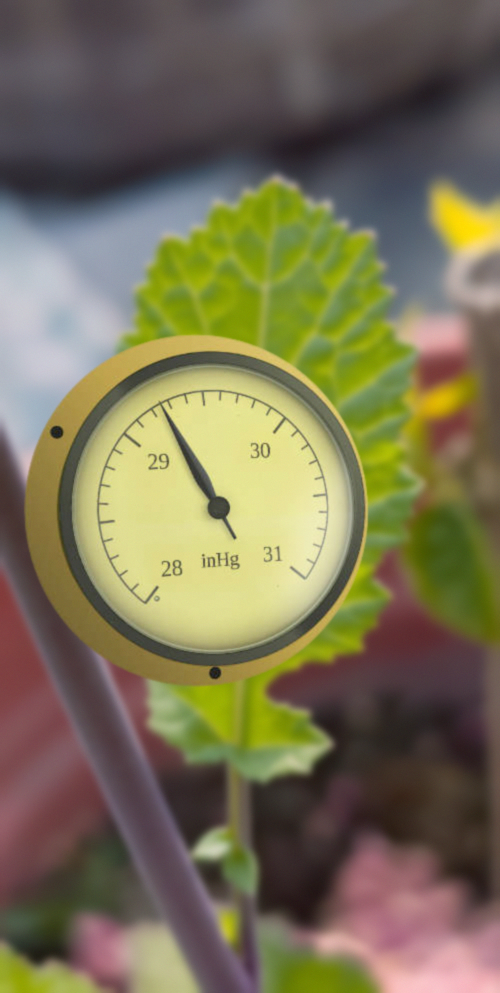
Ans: 29.25 inHg
